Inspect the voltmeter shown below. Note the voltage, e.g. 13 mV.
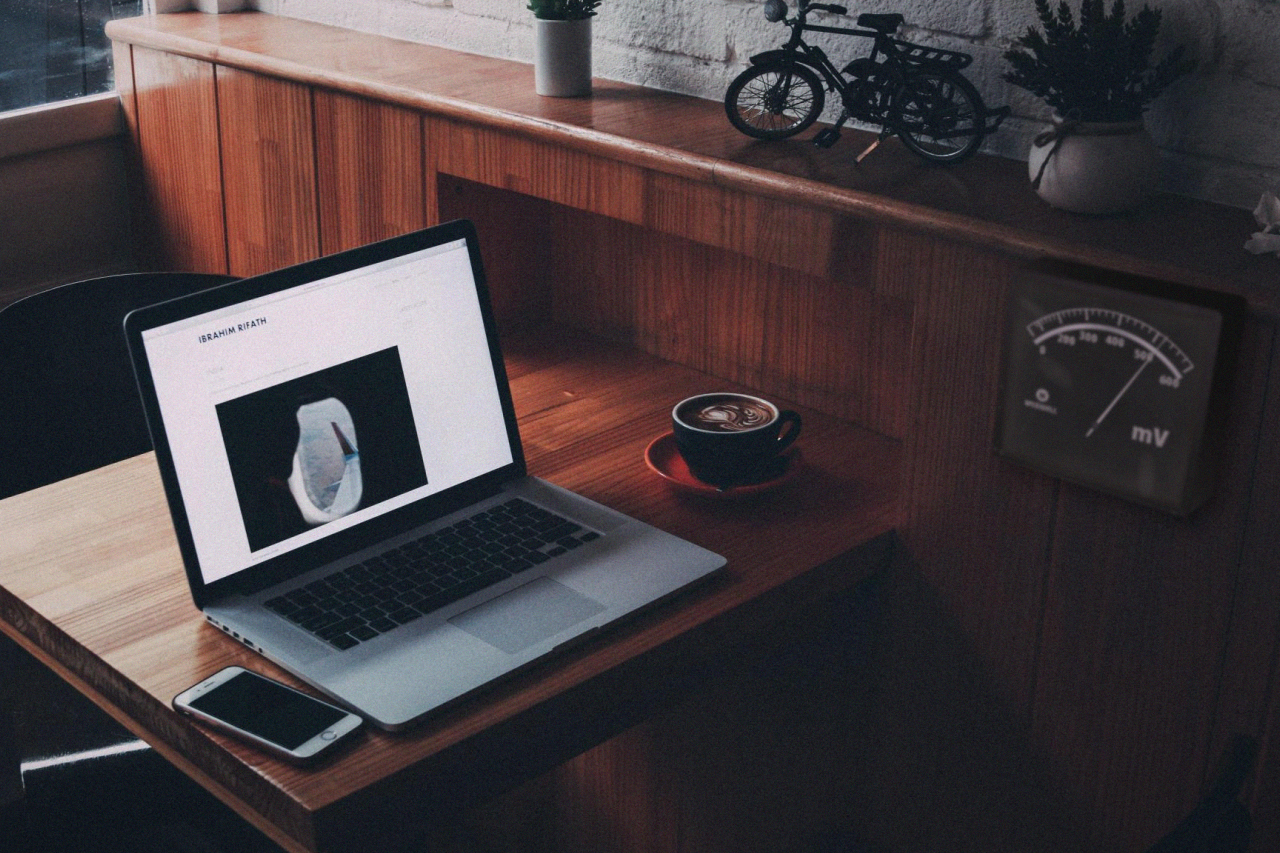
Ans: 520 mV
